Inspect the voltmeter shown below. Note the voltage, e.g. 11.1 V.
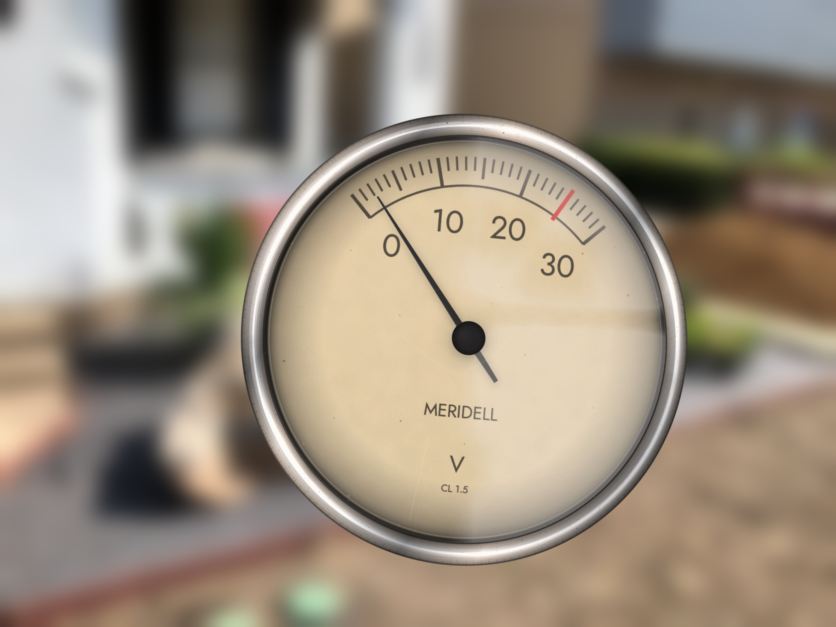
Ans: 2 V
